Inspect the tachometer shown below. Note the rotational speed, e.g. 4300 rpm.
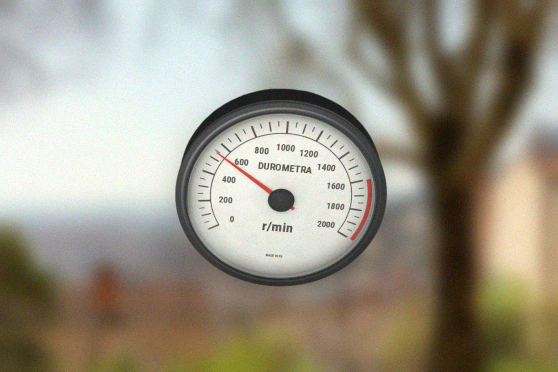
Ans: 550 rpm
